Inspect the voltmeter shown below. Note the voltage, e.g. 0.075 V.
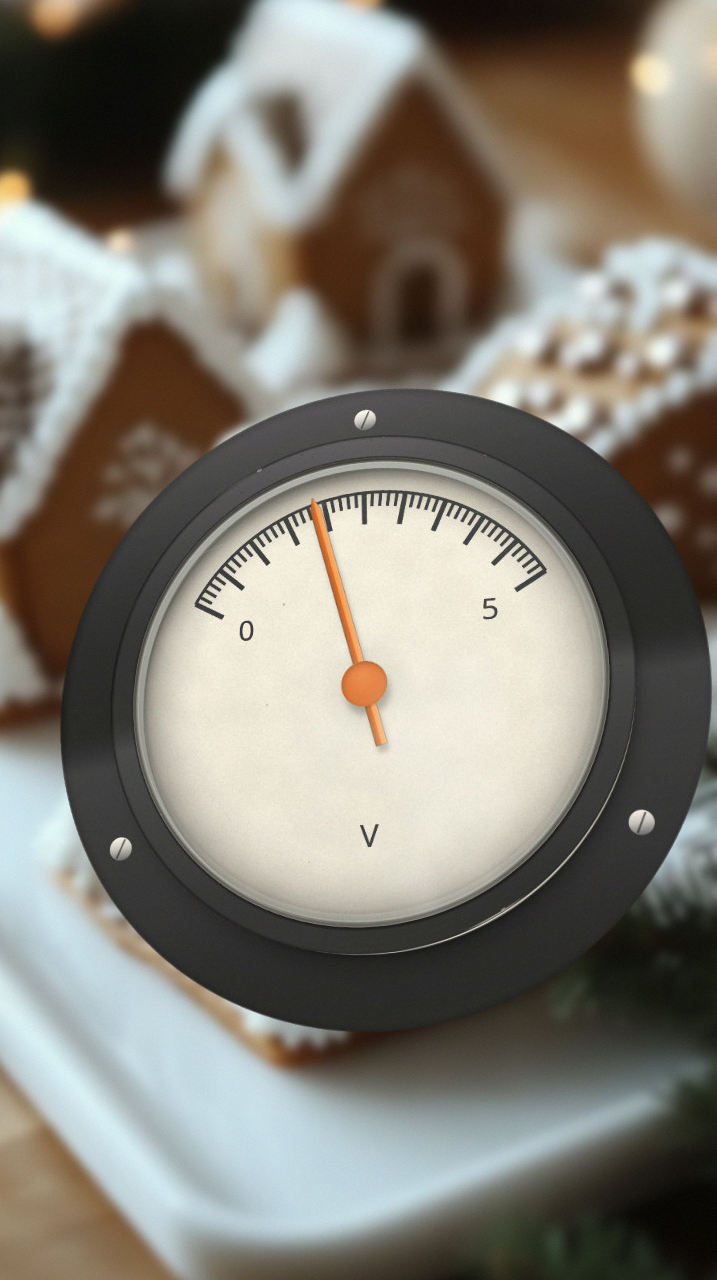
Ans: 1.9 V
